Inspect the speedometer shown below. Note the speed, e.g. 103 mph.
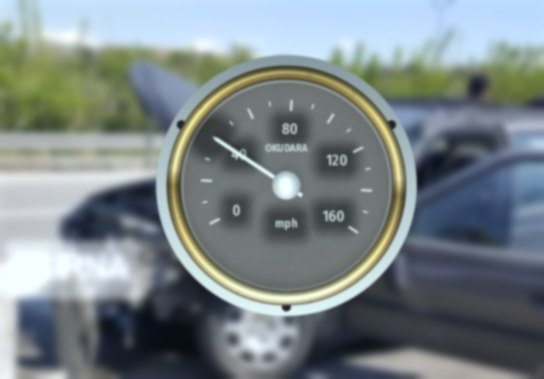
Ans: 40 mph
